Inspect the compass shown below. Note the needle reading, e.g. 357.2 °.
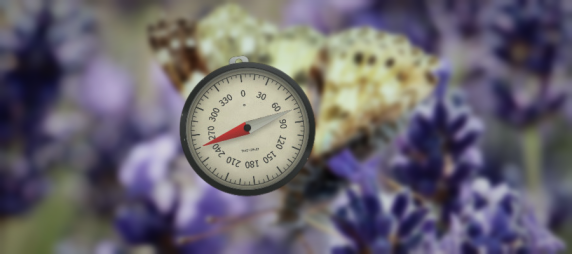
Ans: 255 °
